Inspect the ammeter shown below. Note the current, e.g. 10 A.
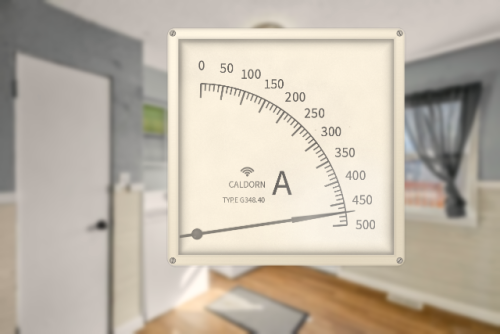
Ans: 470 A
